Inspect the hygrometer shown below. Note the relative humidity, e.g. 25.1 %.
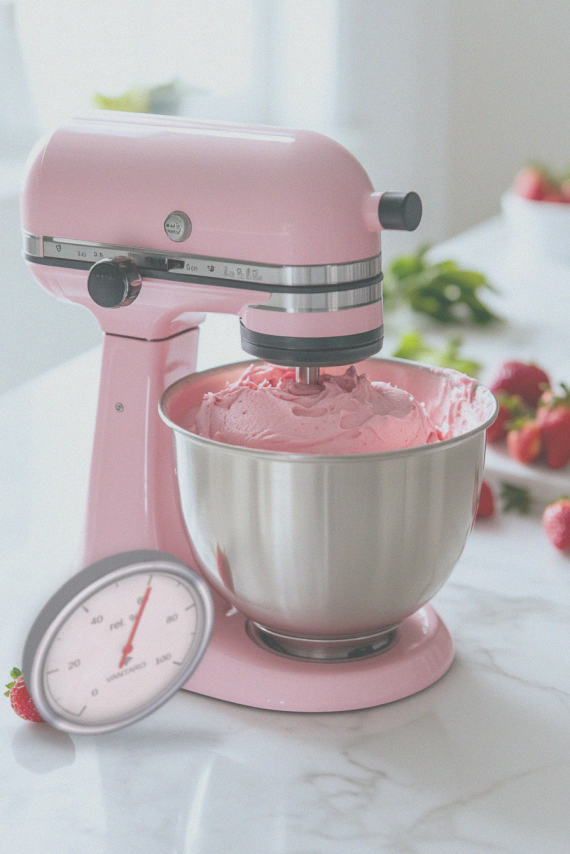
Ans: 60 %
